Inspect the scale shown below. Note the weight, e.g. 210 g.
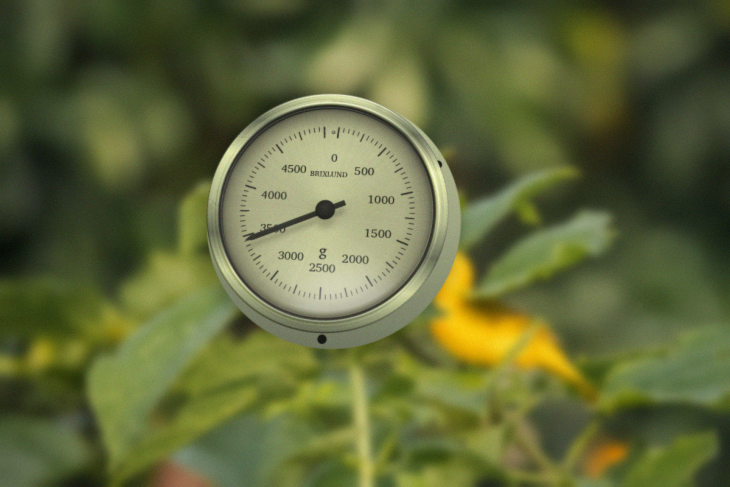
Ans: 3450 g
